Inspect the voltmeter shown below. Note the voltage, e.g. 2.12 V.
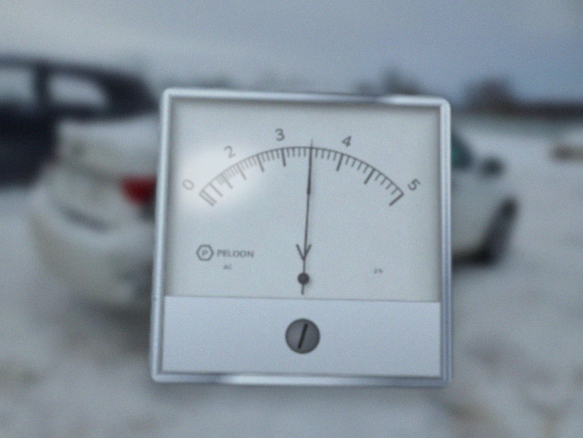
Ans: 3.5 V
